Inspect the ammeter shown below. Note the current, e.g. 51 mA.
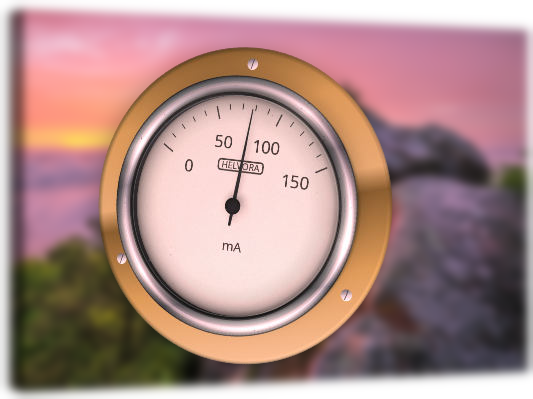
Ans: 80 mA
